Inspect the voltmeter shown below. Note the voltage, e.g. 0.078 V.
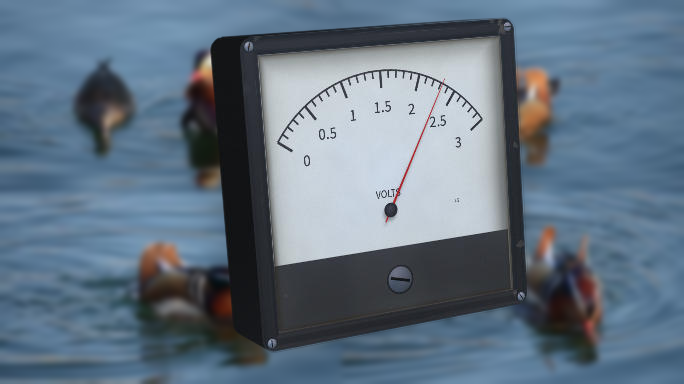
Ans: 2.3 V
